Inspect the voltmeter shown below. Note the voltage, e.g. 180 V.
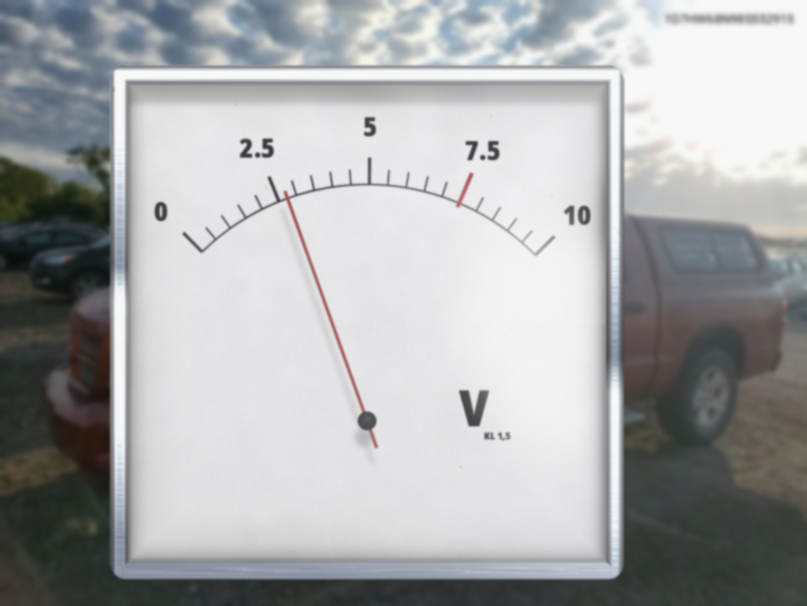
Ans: 2.75 V
